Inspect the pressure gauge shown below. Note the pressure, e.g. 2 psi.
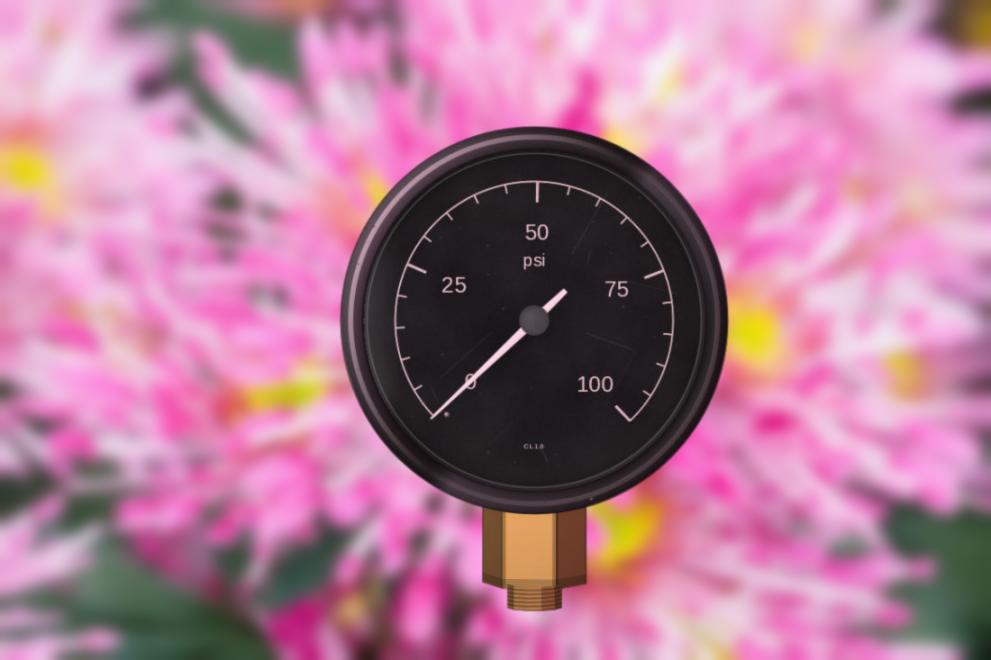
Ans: 0 psi
